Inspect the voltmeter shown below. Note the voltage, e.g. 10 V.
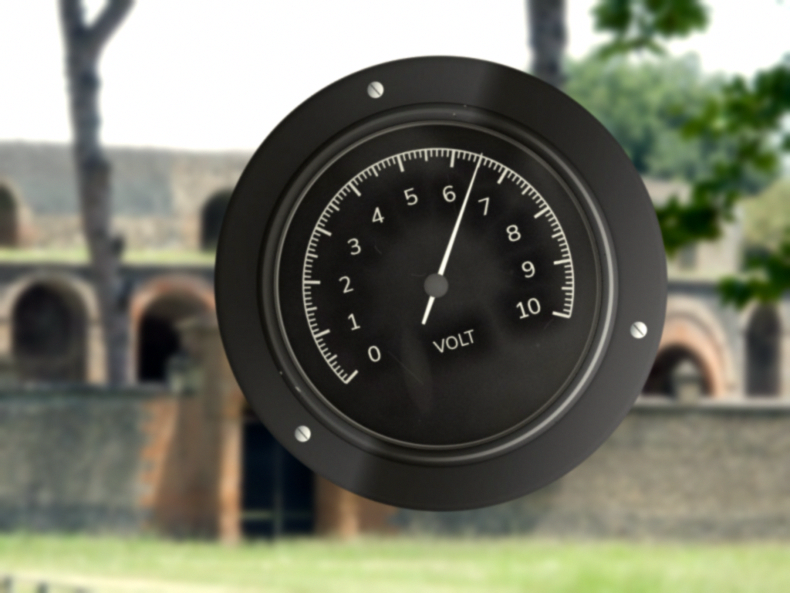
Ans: 6.5 V
